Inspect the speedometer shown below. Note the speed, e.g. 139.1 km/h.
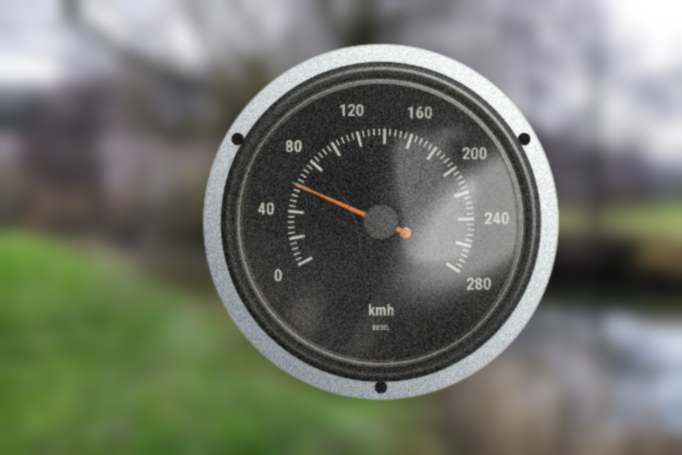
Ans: 60 km/h
